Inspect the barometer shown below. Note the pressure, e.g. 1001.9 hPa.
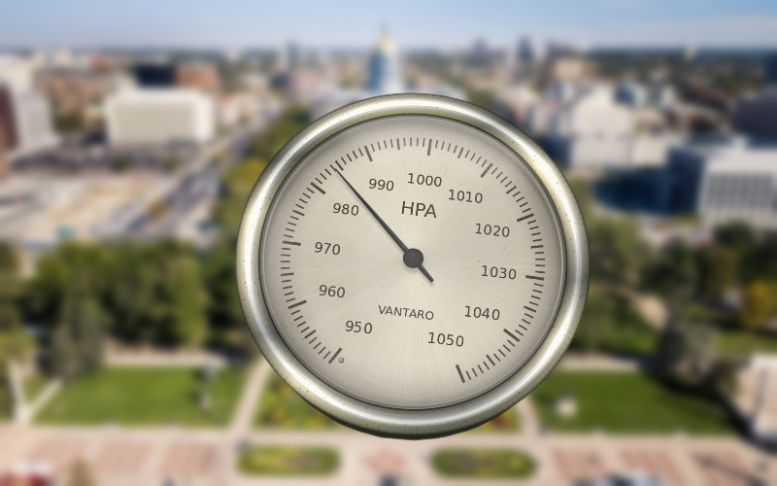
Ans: 984 hPa
